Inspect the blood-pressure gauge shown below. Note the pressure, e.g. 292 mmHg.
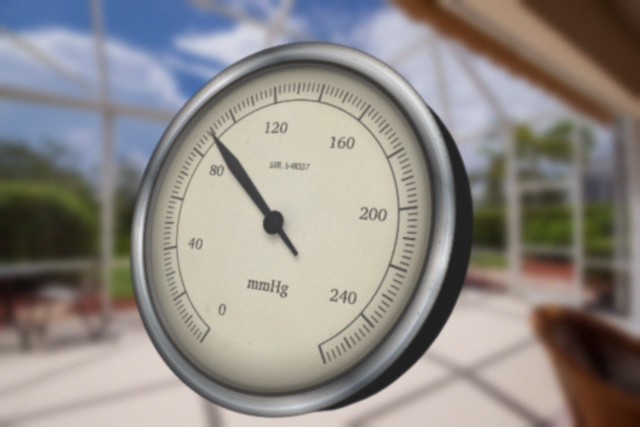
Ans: 90 mmHg
